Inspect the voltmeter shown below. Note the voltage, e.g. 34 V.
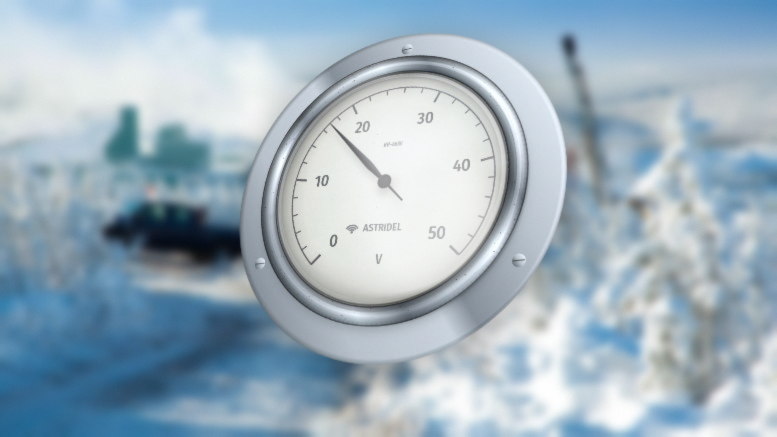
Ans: 17 V
